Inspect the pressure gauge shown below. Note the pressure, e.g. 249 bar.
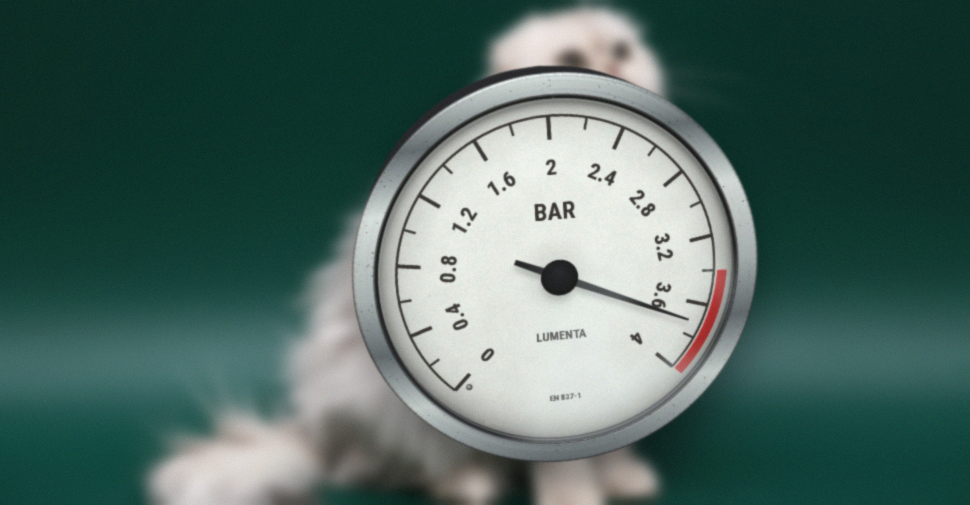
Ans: 3.7 bar
